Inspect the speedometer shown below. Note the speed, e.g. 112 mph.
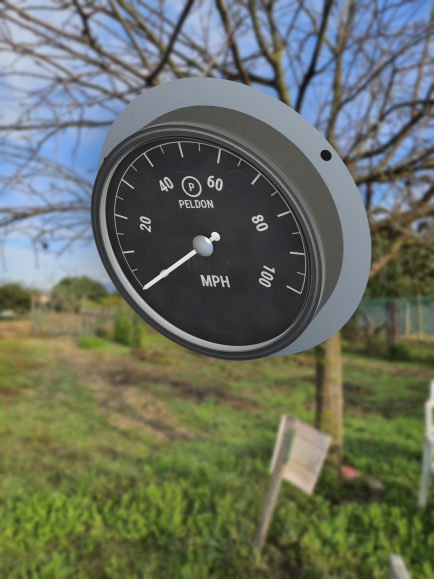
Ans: 0 mph
